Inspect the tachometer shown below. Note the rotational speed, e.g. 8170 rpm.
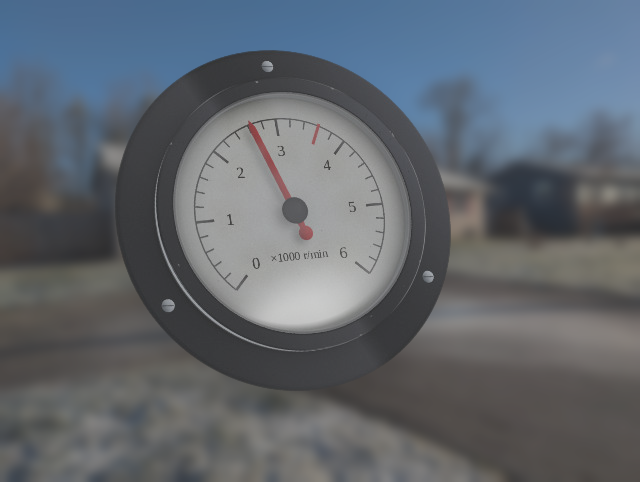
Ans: 2600 rpm
